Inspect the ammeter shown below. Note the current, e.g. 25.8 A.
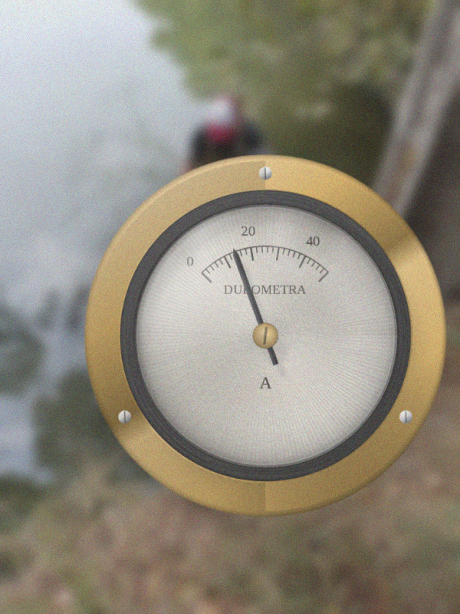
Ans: 14 A
